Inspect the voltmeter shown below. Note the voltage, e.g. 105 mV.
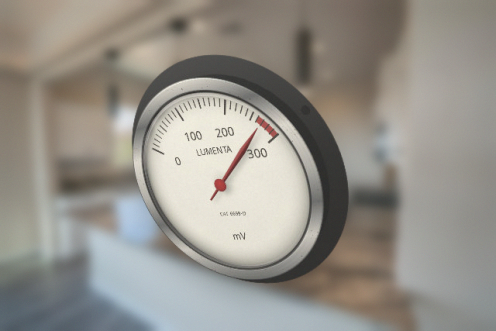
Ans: 270 mV
